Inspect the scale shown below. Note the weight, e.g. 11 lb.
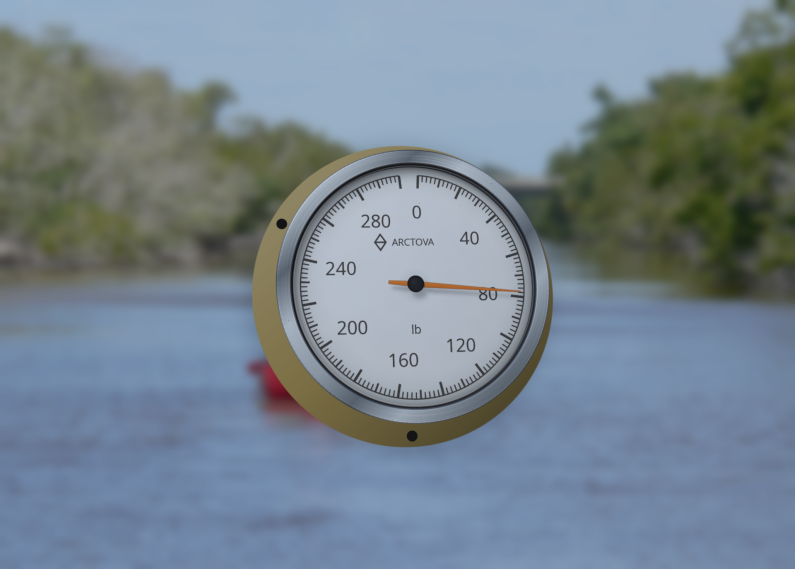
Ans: 78 lb
